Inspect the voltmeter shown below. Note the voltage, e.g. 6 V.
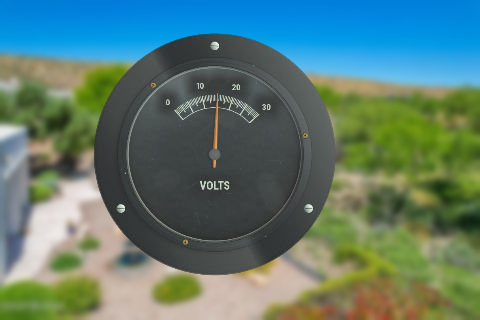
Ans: 15 V
